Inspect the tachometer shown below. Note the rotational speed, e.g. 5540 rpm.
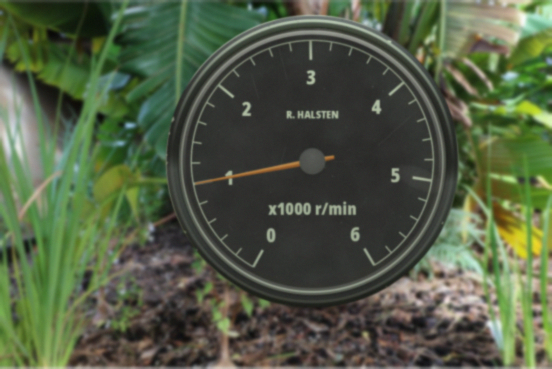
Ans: 1000 rpm
